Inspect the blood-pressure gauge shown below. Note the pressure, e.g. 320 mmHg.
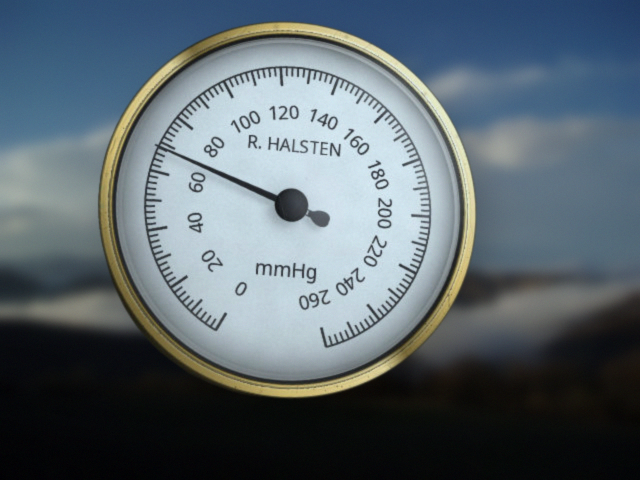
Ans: 68 mmHg
